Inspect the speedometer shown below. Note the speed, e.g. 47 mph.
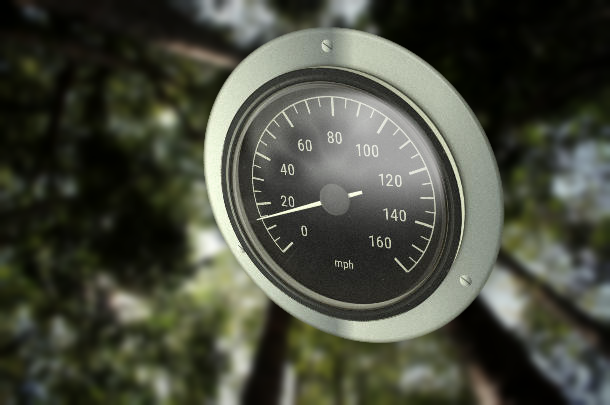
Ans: 15 mph
